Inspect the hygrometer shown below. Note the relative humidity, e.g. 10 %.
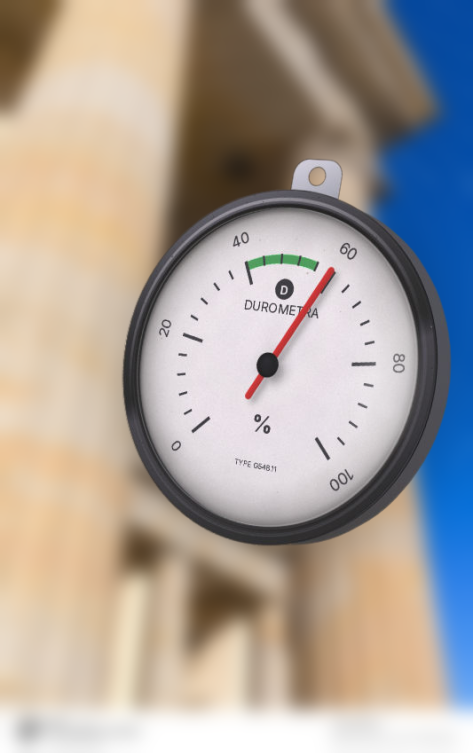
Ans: 60 %
